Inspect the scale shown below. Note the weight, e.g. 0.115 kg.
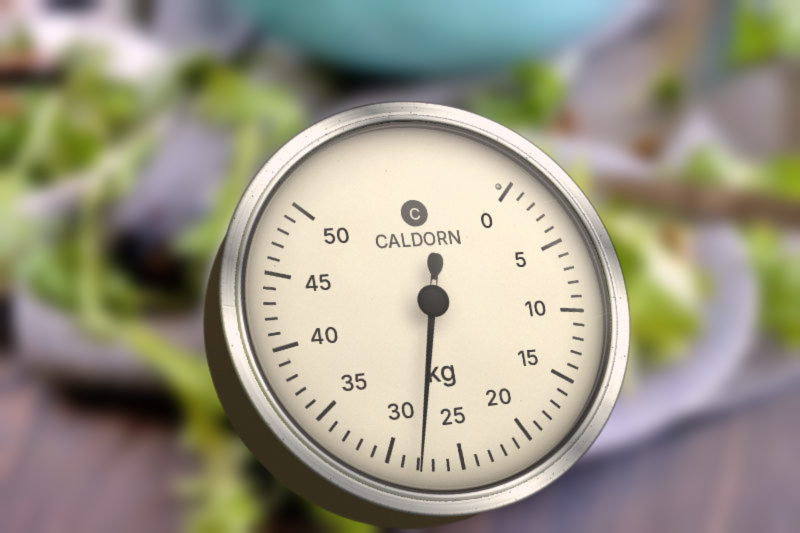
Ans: 28 kg
